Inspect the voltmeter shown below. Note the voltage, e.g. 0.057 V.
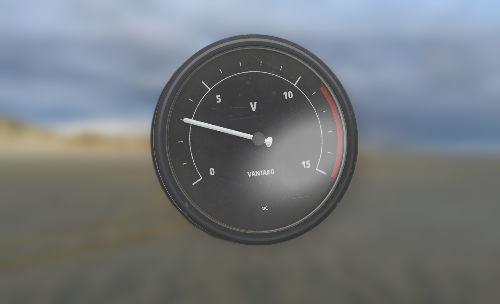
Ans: 3 V
